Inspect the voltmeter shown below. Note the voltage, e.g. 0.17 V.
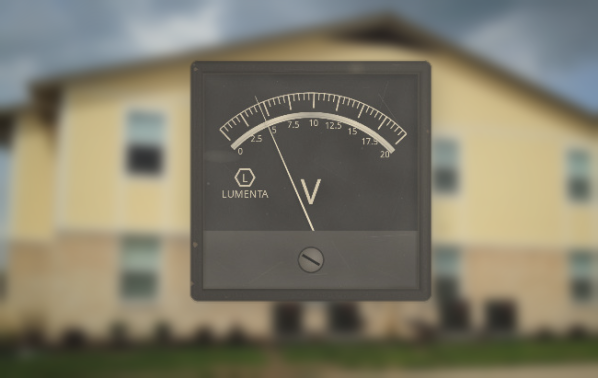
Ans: 4.5 V
